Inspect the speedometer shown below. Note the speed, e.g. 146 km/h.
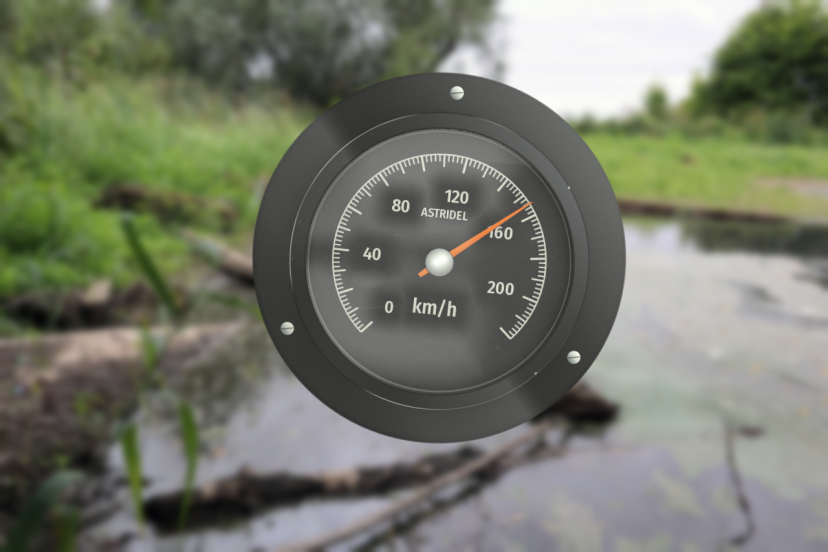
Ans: 154 km/h
